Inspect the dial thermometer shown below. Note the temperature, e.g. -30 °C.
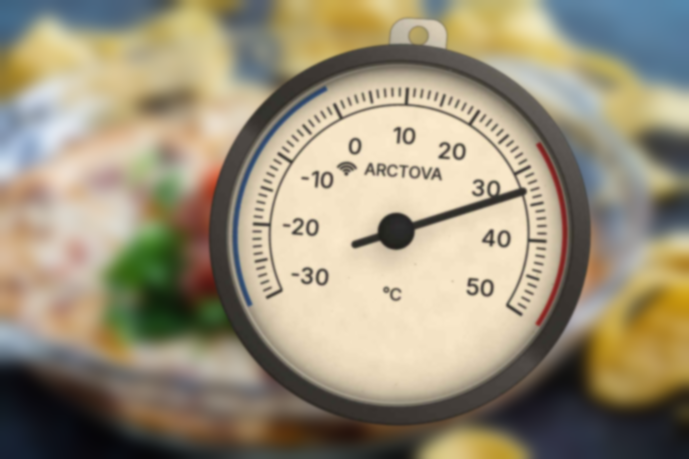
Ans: 33 °C
